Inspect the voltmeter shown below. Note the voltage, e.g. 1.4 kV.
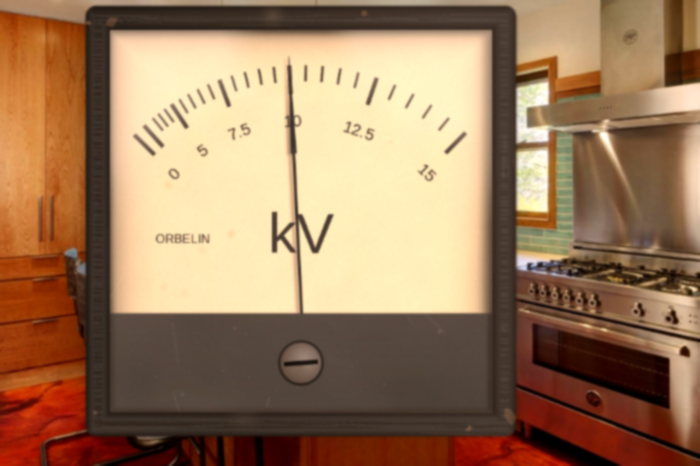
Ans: 10 kV
